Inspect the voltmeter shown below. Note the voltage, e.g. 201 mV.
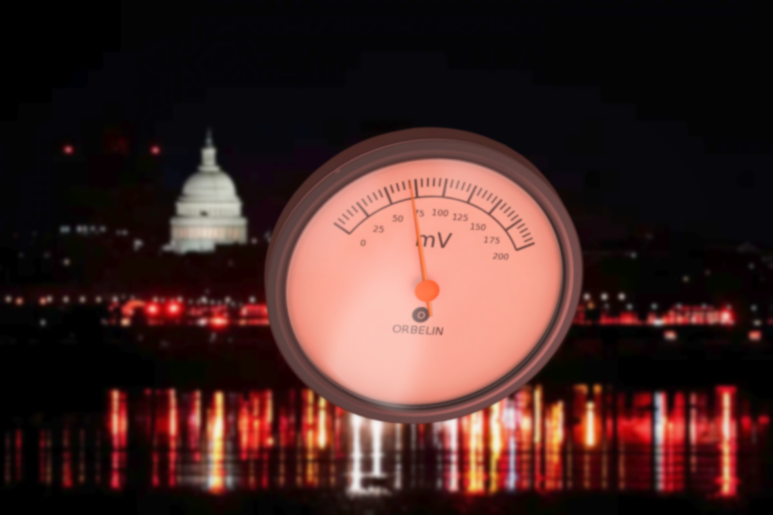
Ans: 70 mV
